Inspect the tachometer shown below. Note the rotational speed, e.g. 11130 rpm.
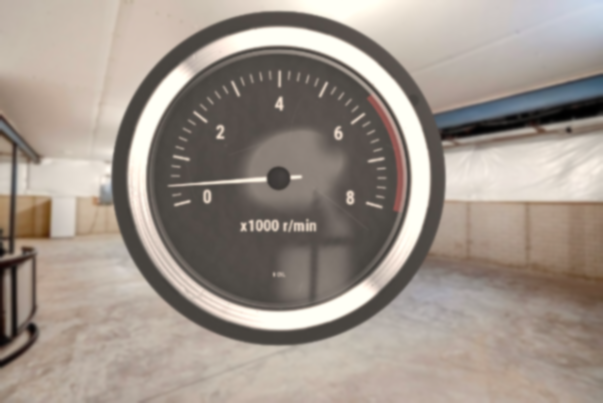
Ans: 400 rpm
